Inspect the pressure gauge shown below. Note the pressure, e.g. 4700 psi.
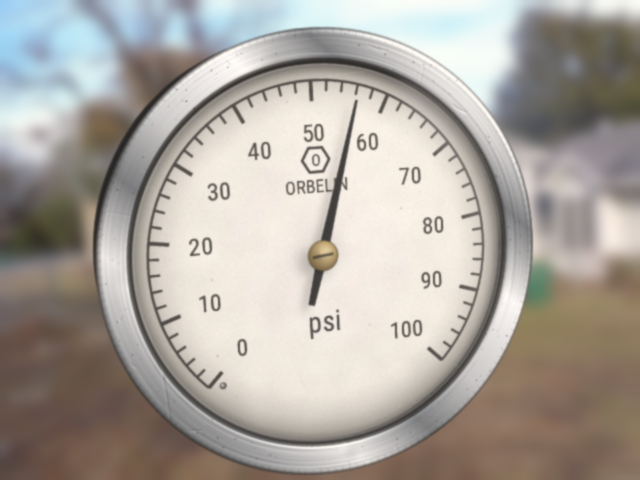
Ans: 56 psi
